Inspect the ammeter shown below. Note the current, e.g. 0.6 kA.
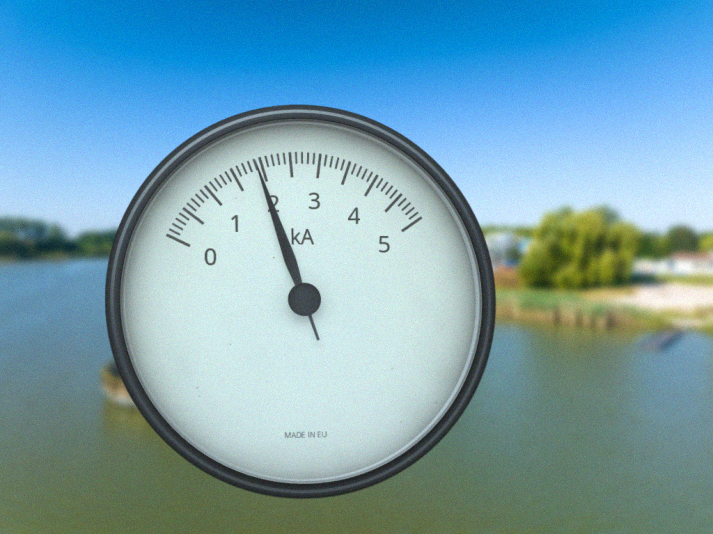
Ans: 1.9 kA
